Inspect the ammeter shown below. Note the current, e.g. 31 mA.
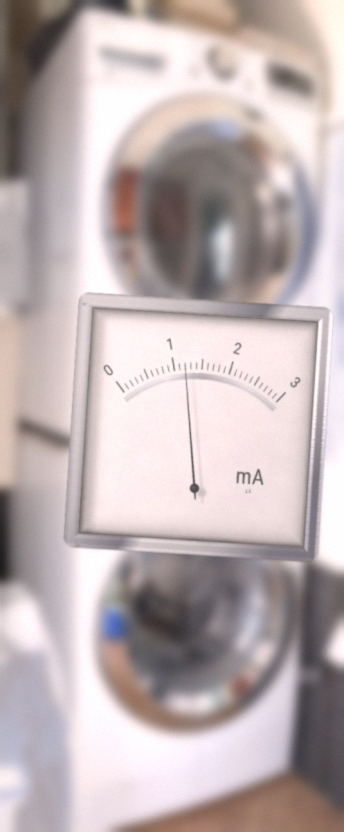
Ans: 1.2 mA
